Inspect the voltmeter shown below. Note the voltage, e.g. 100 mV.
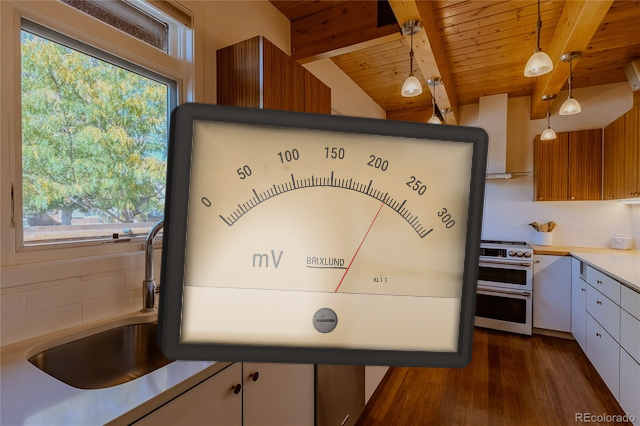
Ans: 225 mV
